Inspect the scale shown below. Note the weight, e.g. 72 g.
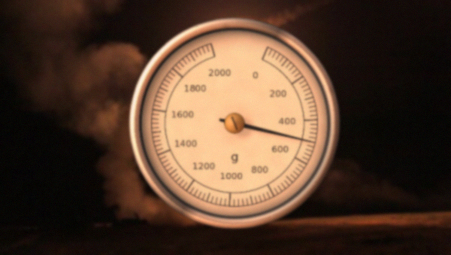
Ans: 500 g
